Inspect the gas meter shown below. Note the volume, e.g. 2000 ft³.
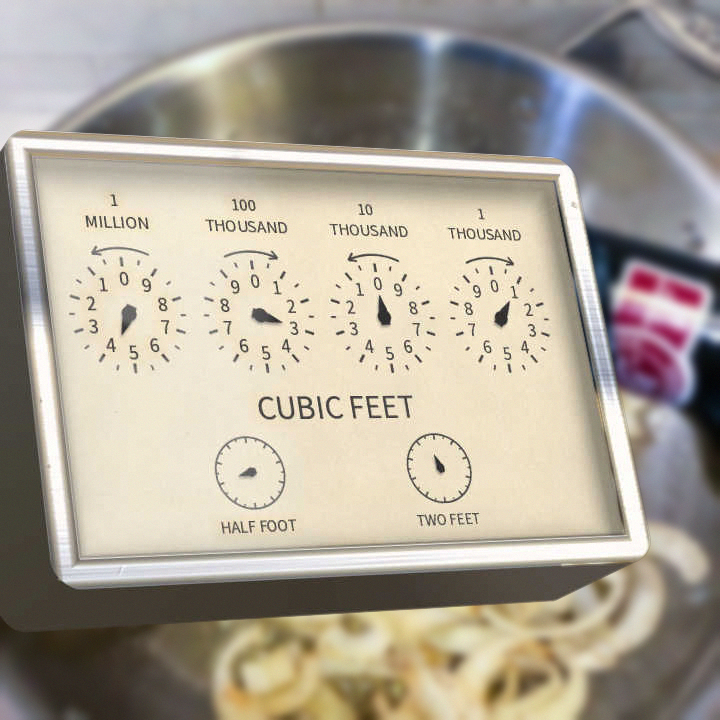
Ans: 430100 ft³
